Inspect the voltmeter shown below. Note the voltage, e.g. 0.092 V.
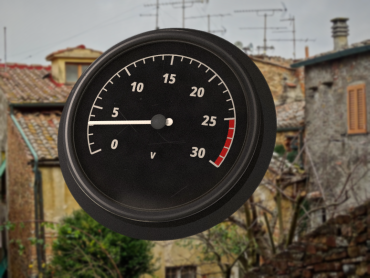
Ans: 3 V
